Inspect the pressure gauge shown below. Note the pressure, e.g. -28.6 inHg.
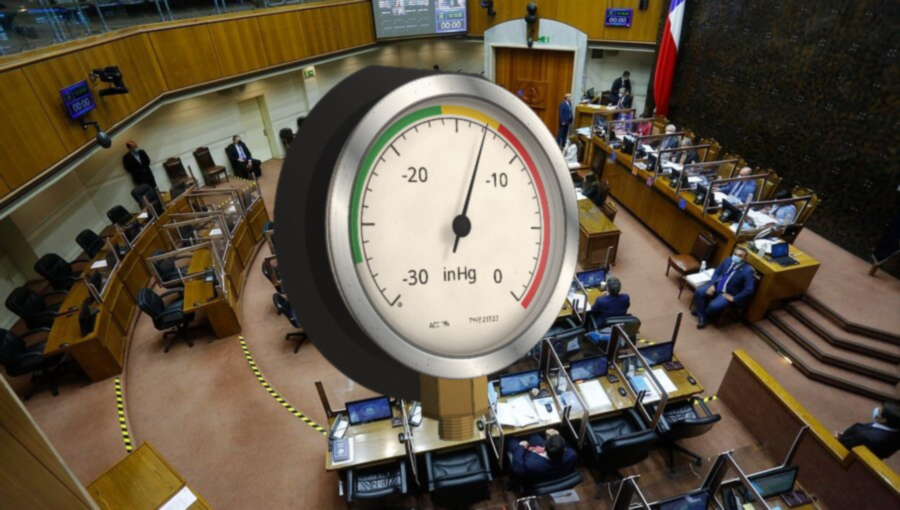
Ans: -13 inHg
